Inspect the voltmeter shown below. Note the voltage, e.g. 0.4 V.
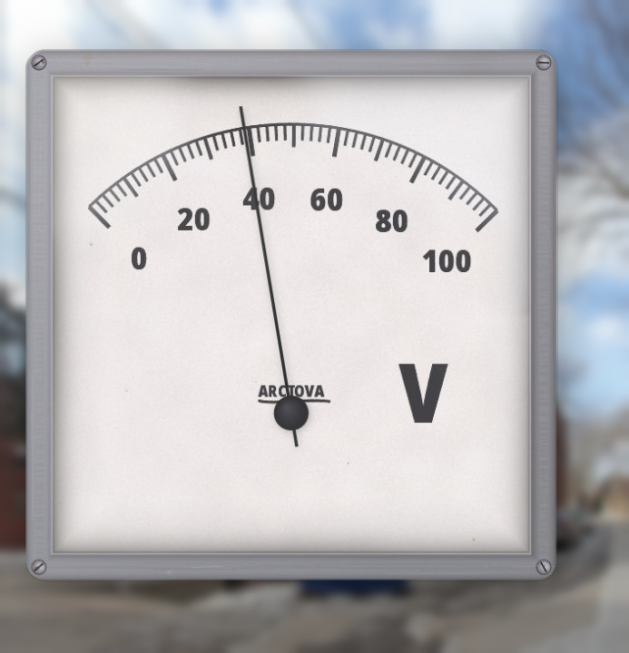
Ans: 39 V
